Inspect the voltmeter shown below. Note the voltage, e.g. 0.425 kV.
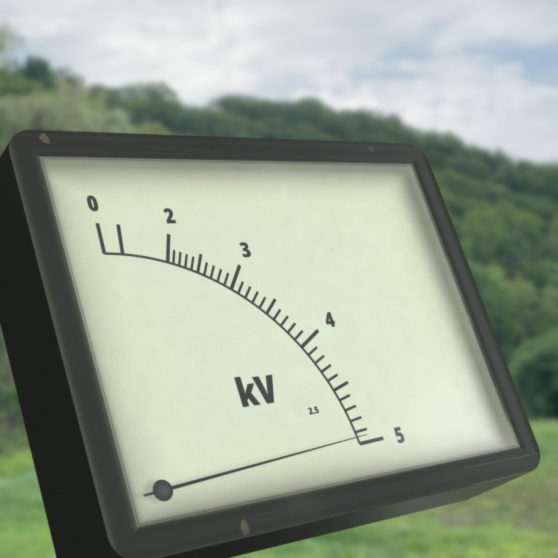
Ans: 4.95 kV
